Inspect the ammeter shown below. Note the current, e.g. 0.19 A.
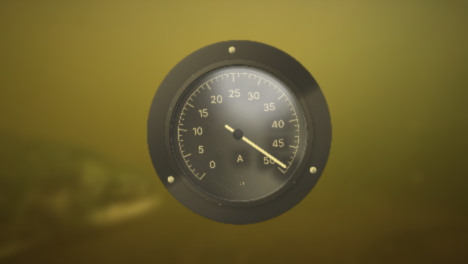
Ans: 49 A
